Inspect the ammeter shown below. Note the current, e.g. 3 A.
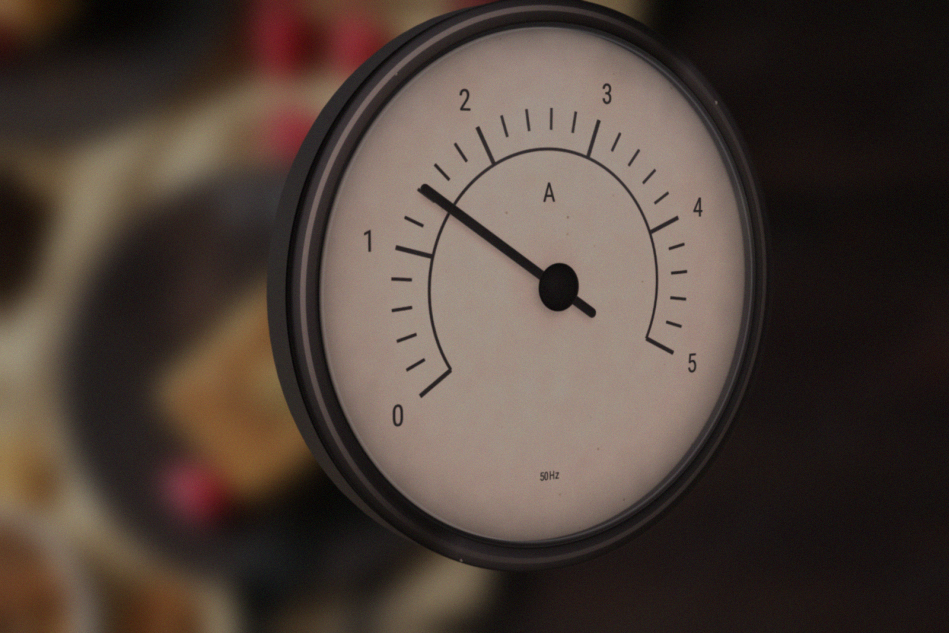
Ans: 1.4 A
